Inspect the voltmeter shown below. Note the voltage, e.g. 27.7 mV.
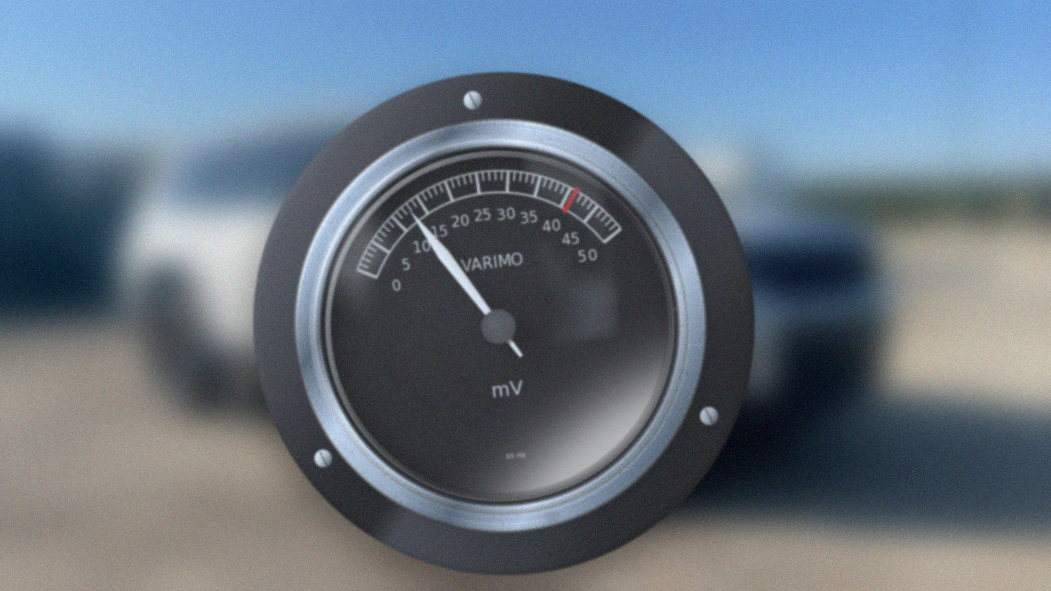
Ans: 13 mV
